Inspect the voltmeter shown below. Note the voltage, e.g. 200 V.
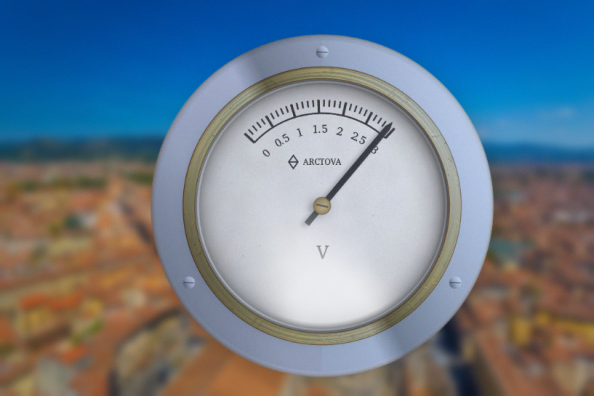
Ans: 2.9 V
